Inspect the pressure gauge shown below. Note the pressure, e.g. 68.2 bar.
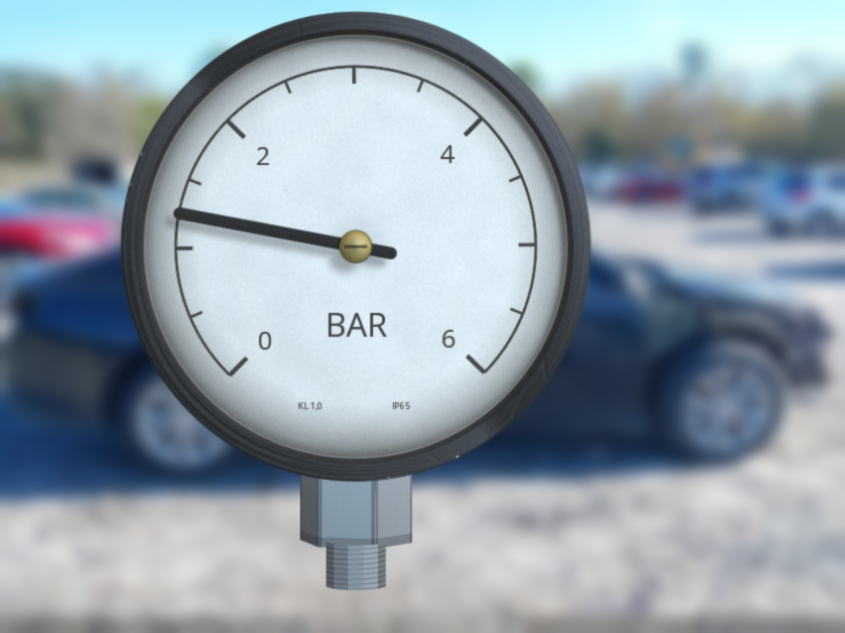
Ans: 1.25 bar
